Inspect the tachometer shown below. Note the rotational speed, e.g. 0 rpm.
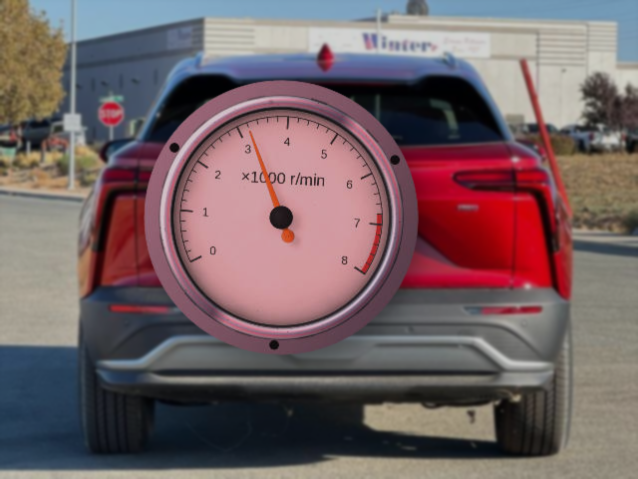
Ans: 3200 rpm
